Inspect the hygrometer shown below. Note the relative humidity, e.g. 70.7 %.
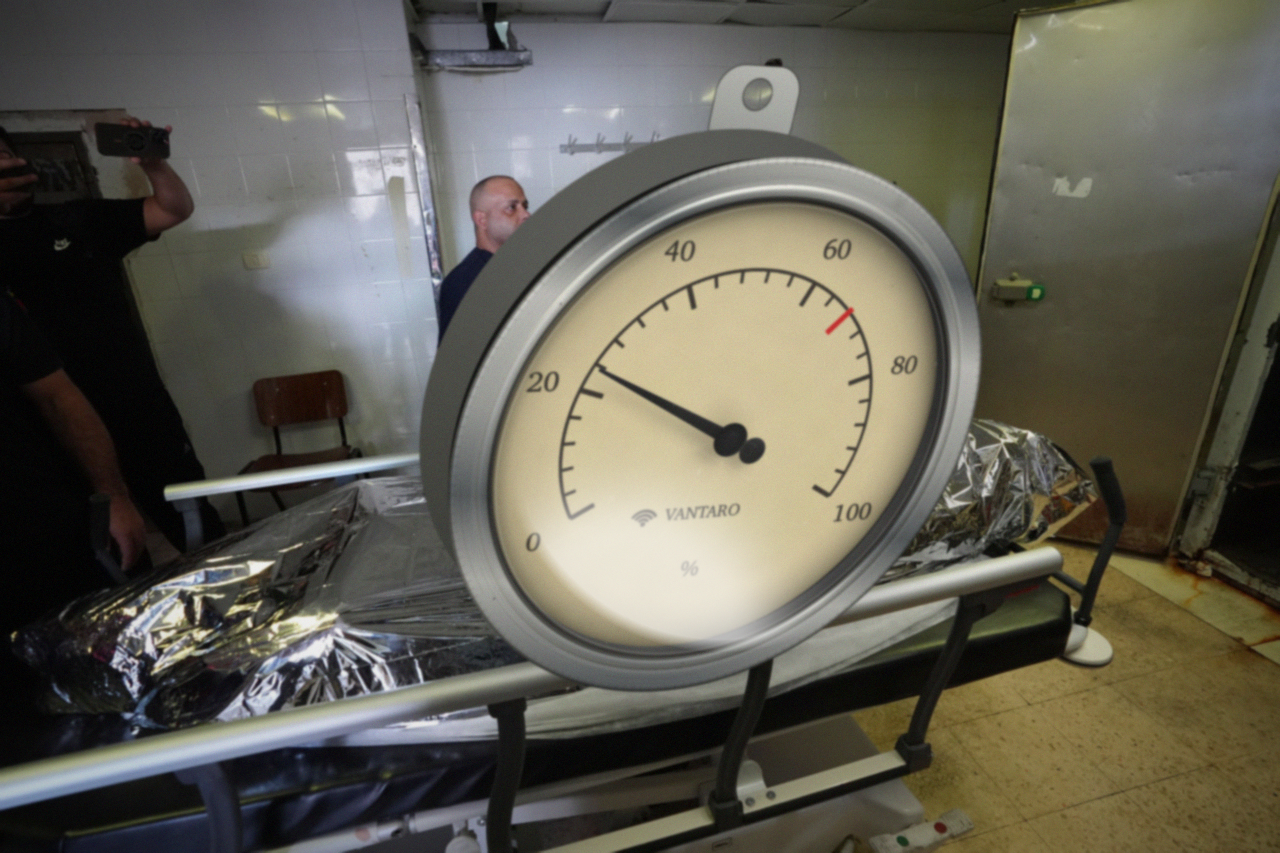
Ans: 24 %
